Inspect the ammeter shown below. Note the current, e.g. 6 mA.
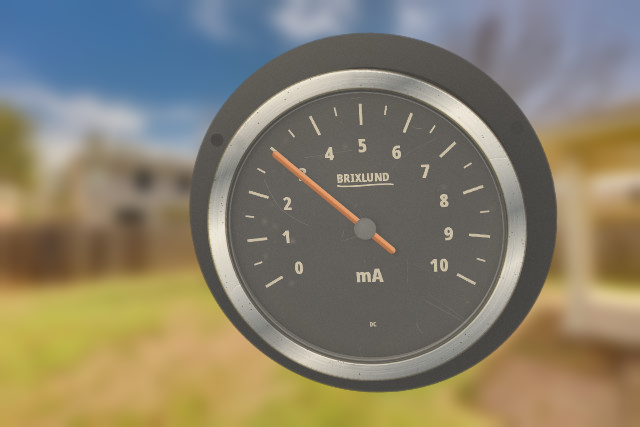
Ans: 3 mA
